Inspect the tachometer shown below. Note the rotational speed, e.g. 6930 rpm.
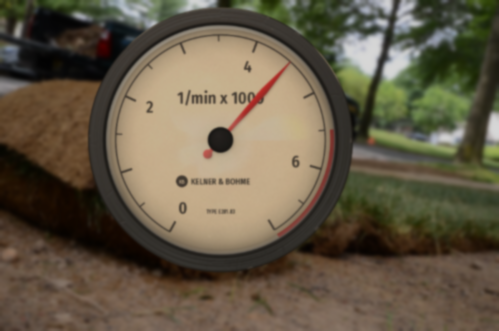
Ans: 4500 rpm
